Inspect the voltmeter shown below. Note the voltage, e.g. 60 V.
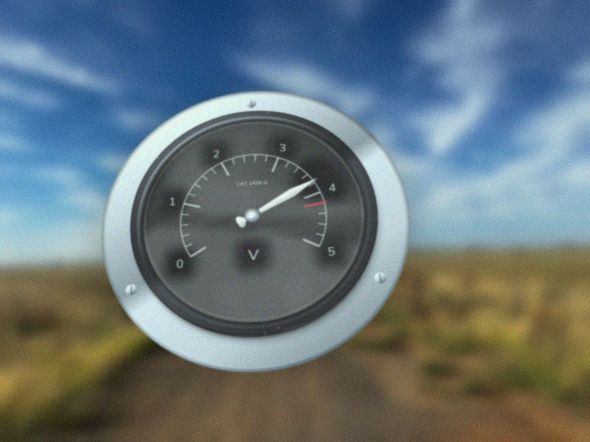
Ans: 3.8 V
